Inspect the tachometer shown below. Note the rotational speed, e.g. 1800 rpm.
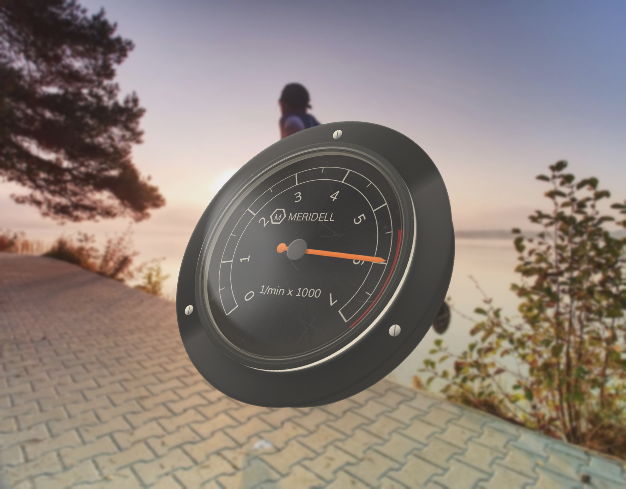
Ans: 6000 rpm
